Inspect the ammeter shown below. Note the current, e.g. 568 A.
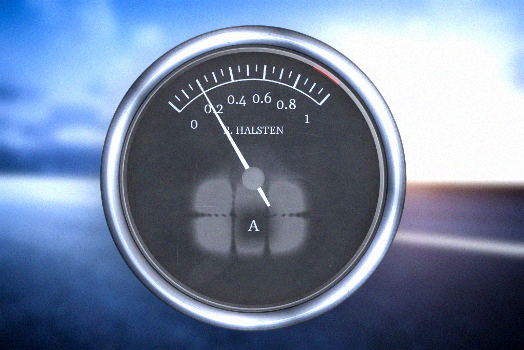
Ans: 0.2 A
